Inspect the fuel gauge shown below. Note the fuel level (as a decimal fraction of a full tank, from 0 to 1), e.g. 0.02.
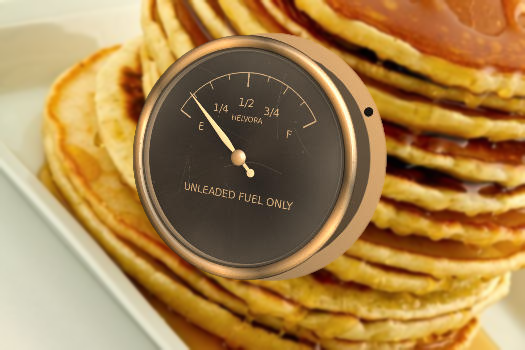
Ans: 0.125
